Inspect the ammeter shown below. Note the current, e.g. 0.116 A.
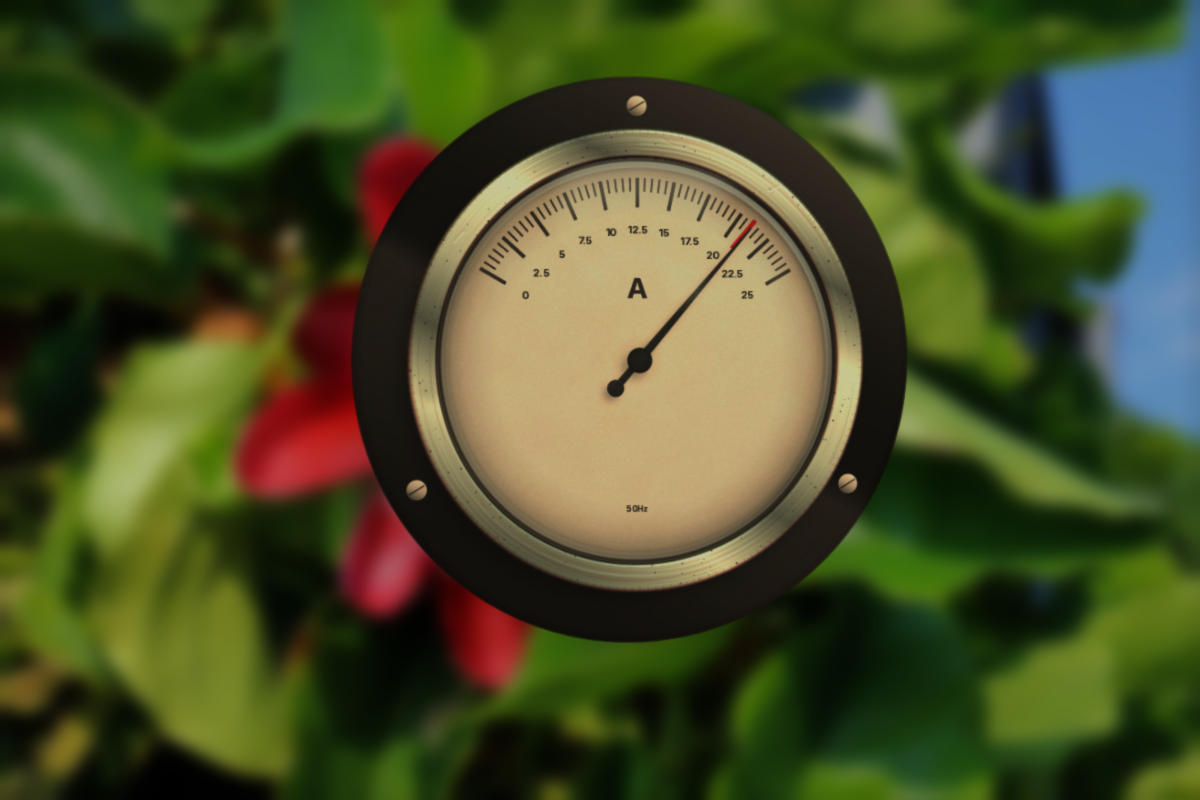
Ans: 21 A
